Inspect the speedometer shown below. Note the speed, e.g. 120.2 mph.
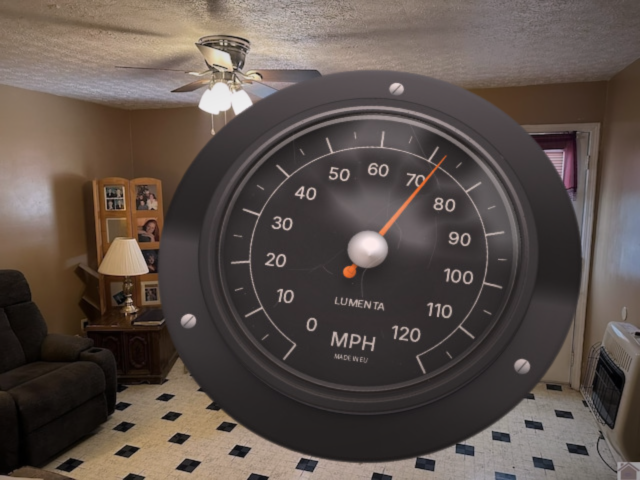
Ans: 72.5 mph
